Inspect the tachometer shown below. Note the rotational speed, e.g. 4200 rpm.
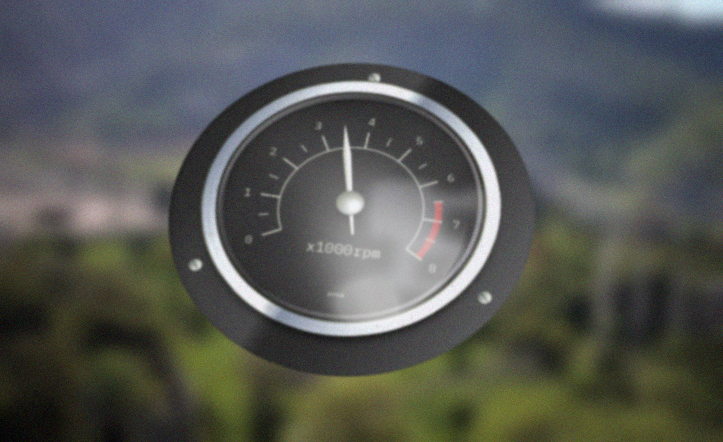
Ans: 3500 rpm
